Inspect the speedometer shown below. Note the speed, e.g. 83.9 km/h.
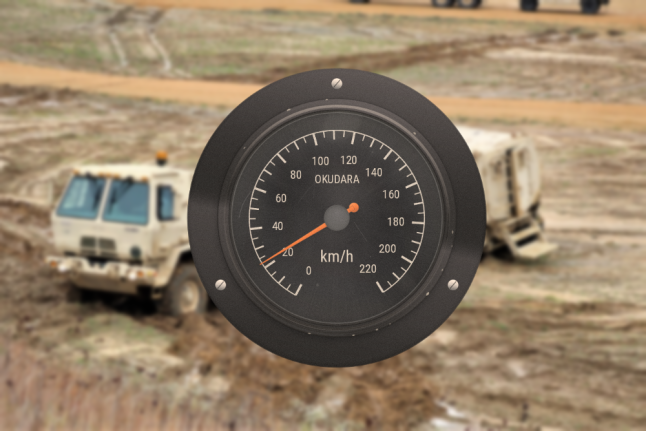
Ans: 22.5 km/h
